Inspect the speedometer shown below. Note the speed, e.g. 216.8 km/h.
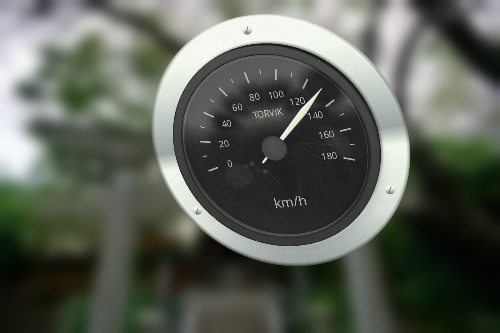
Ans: 130 km/h
